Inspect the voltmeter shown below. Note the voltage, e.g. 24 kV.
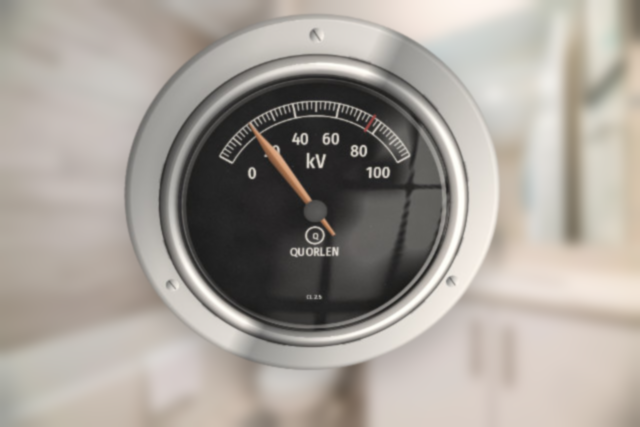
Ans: 20 kV
